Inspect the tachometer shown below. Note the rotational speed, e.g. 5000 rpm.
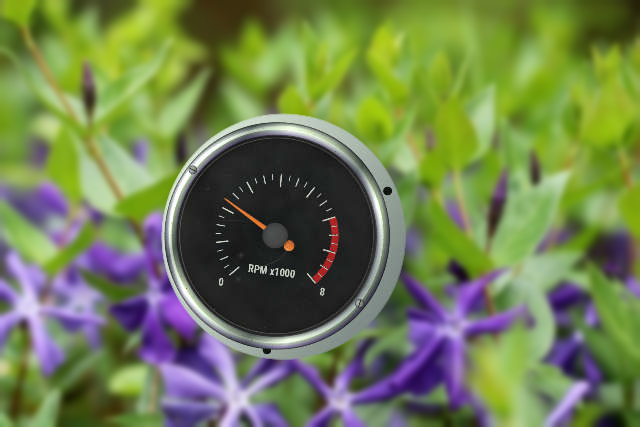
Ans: 2250 rpm
